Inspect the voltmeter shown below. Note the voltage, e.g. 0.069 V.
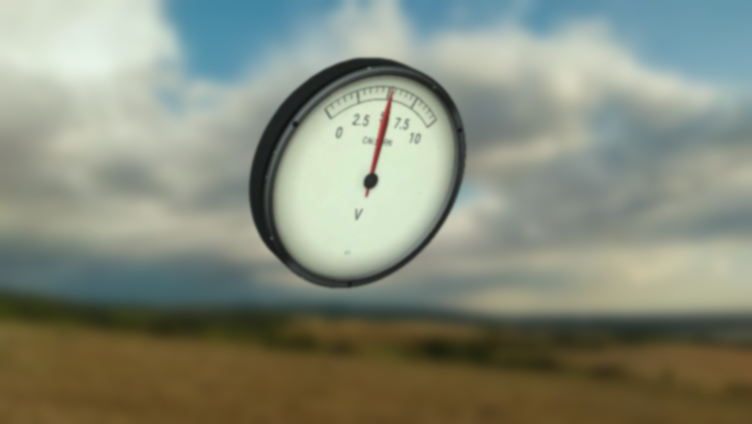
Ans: 5 V
